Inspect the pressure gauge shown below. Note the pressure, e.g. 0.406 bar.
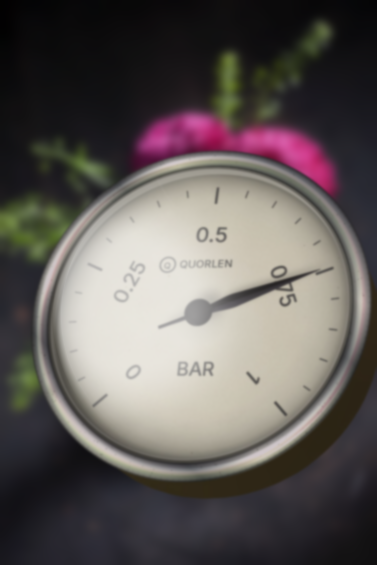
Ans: 0.75 bar
